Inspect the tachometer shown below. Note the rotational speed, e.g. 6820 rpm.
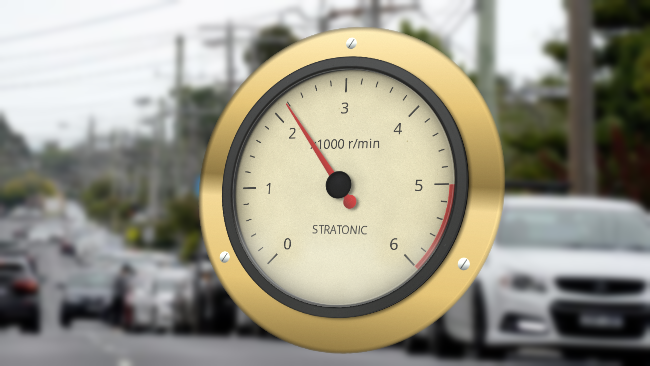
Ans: 2200 rpm
